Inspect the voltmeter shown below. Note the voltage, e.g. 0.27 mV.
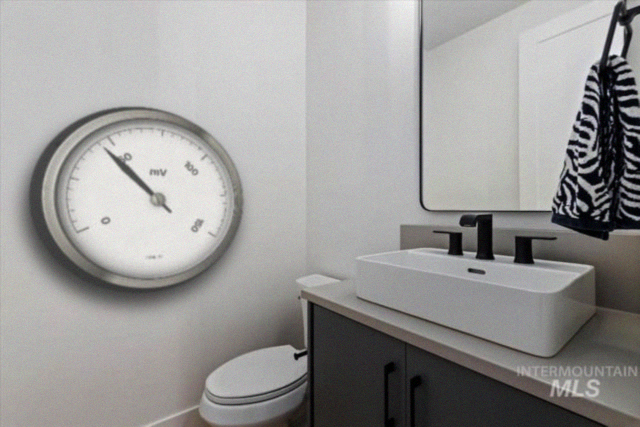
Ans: 45 mV
